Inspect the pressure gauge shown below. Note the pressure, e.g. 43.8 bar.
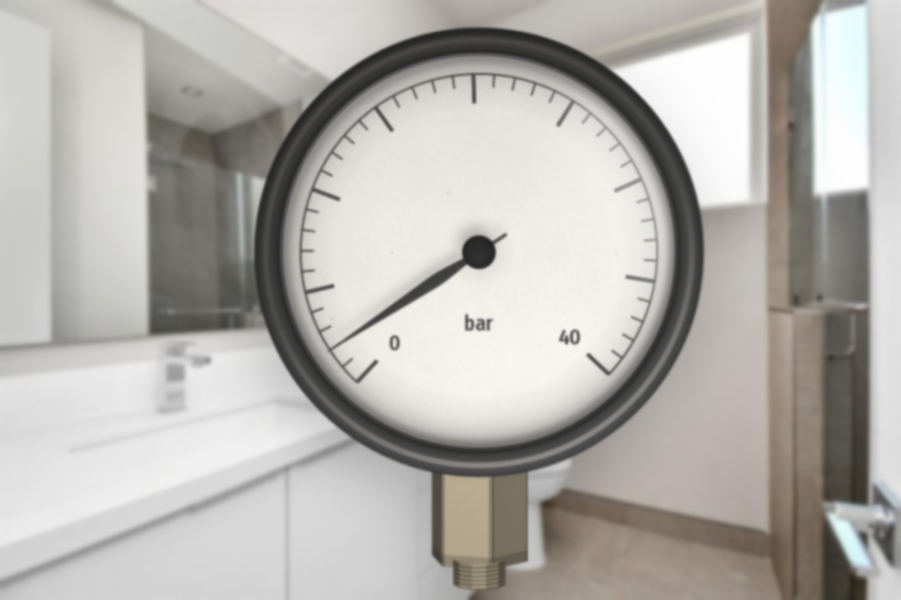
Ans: 2 bar
